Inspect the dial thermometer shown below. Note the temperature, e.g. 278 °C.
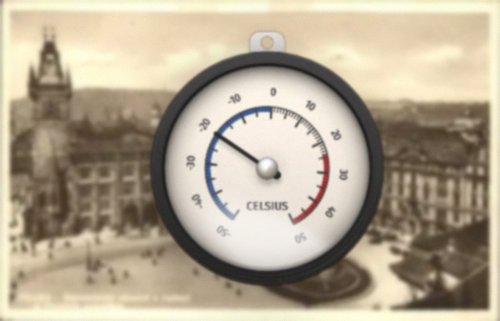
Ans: -20 °C
